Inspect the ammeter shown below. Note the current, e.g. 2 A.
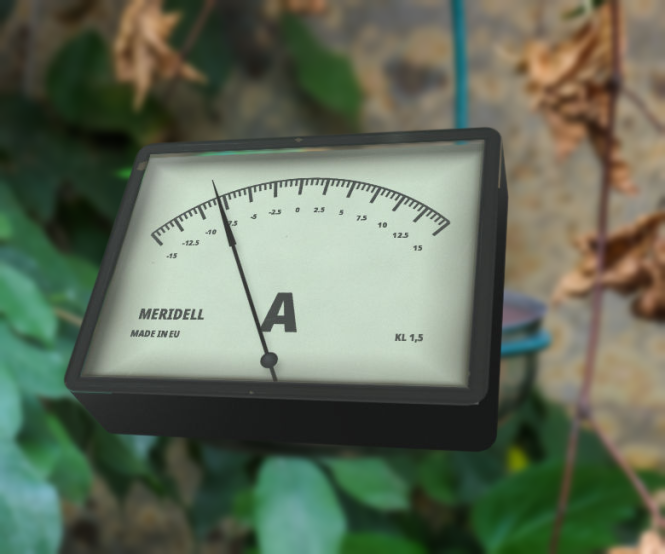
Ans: -8 A
